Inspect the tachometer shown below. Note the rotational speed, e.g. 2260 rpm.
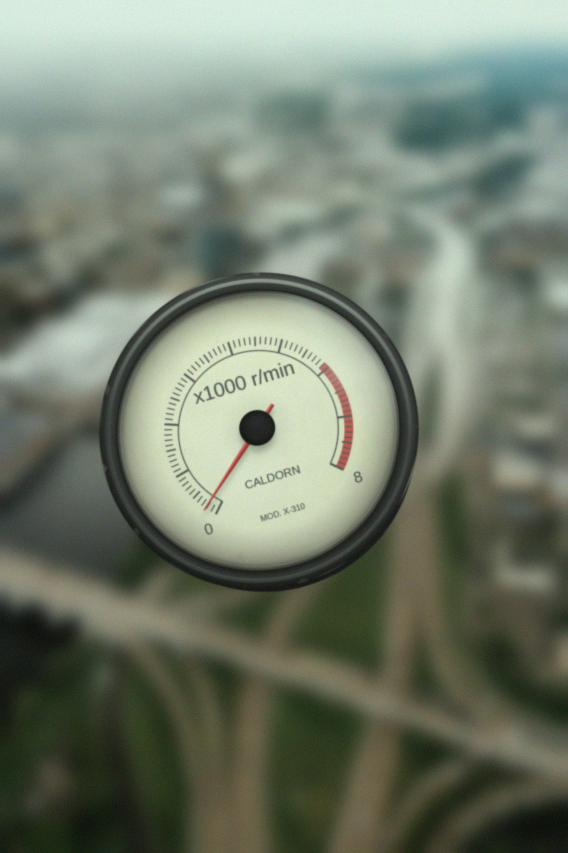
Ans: 200 rpm
